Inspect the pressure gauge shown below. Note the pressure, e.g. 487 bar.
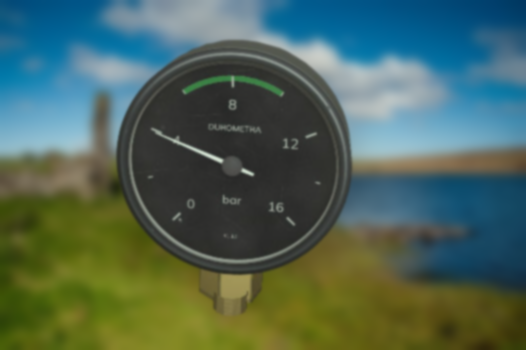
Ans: 4 bar
